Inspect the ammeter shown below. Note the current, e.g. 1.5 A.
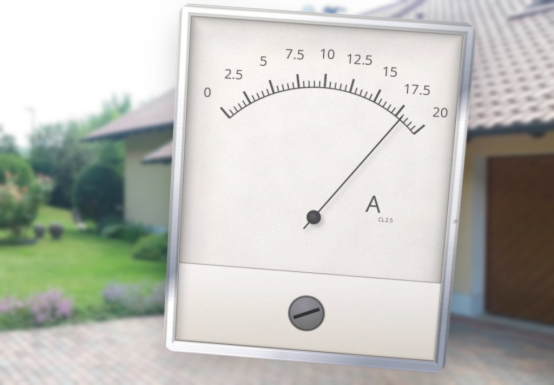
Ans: 18 A
